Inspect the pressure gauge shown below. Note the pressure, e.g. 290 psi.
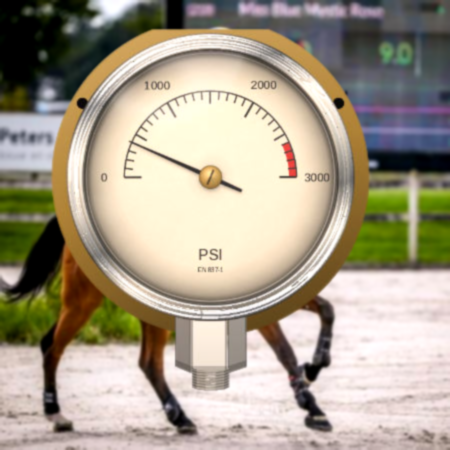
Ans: 400 psi
